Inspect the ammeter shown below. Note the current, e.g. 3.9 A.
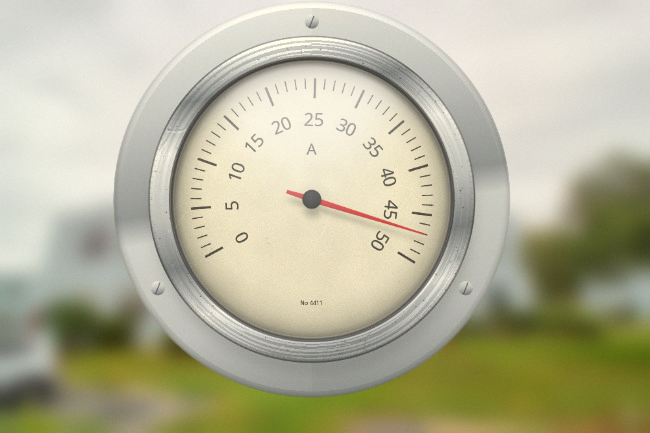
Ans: 47 A
